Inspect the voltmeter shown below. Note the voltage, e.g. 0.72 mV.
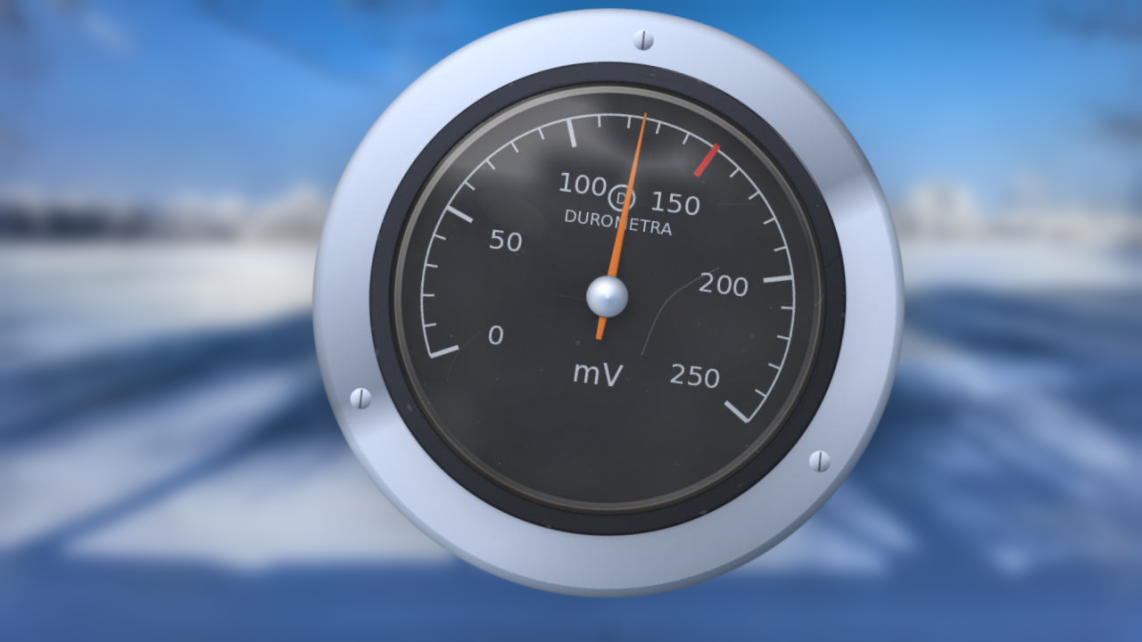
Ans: 125 mV
